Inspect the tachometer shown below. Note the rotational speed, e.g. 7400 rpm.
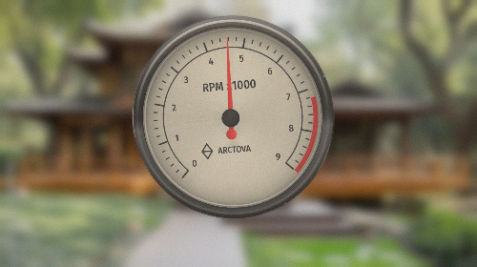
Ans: 4600 rpm
